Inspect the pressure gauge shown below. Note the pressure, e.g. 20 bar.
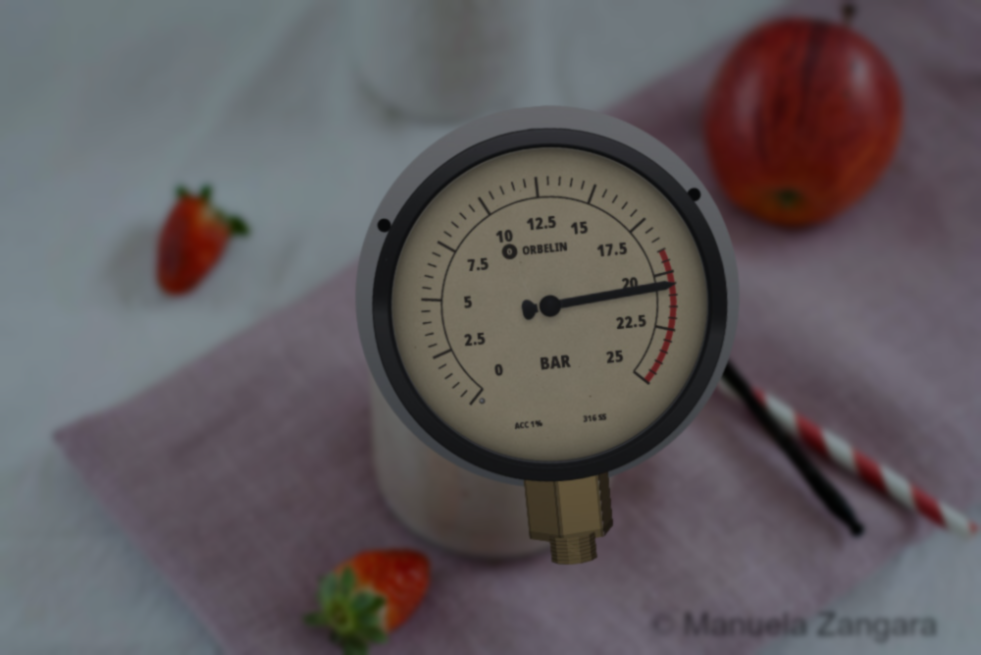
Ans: 20.5 bar
